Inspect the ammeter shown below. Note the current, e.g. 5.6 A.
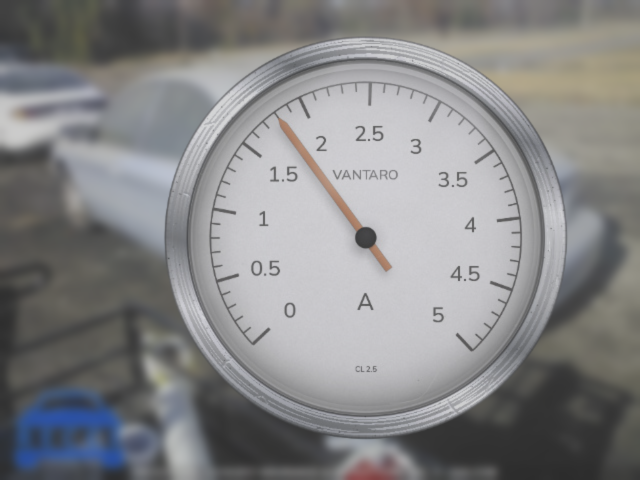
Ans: 1.8 A
